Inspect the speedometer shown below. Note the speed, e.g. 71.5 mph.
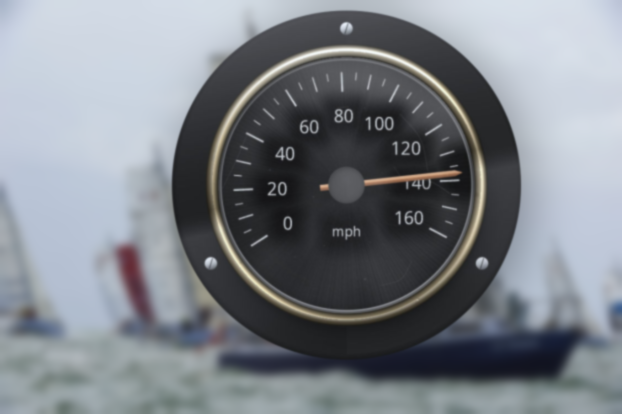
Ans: 137.5 mph
